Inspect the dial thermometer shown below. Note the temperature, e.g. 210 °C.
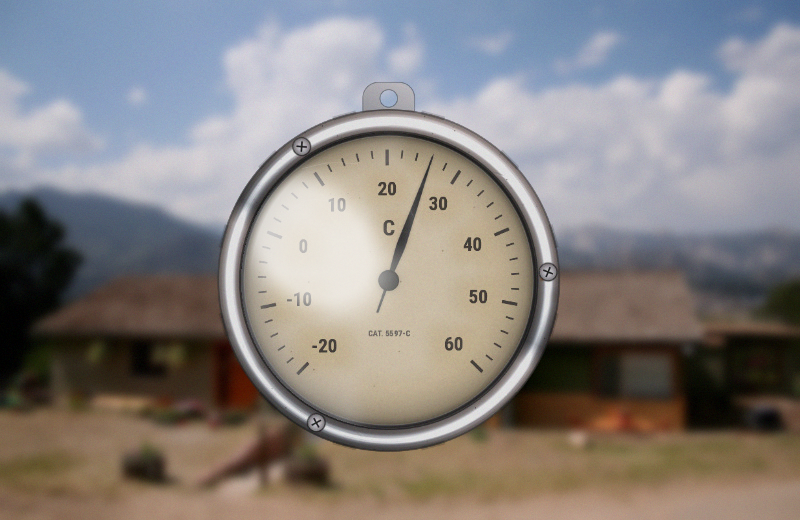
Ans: 26 °C
